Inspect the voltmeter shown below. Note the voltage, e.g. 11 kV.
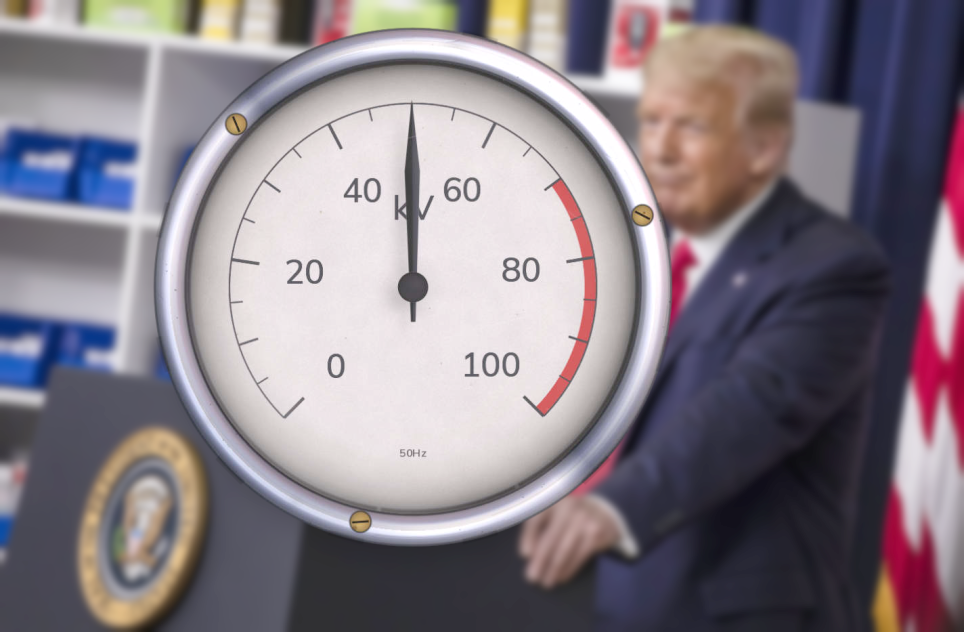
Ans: 50 kV
